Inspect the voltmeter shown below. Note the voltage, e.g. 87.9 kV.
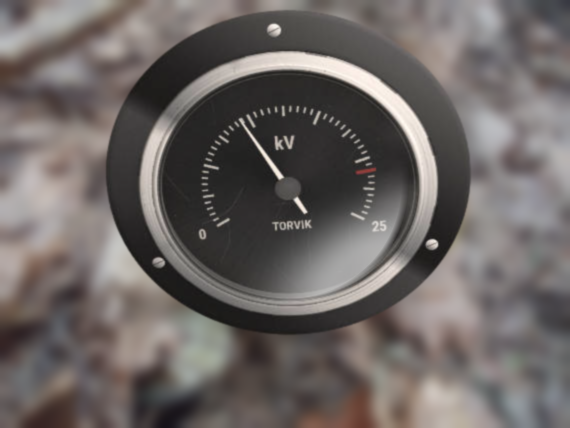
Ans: 9.5 kV
